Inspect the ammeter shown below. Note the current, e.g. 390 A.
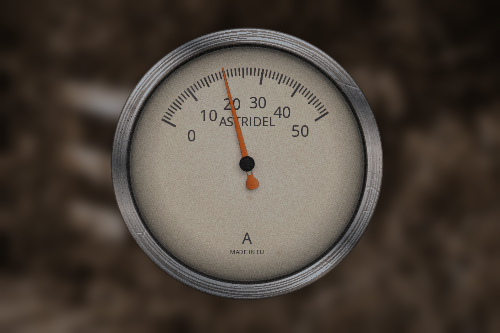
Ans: 20 A
